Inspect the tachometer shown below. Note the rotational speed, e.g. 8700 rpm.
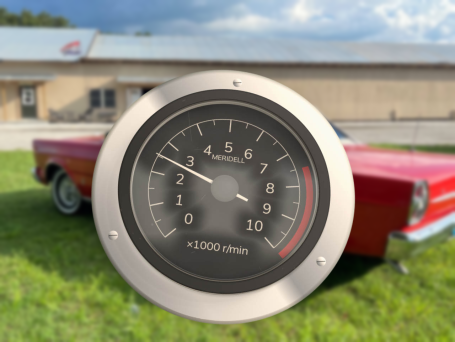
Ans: 2500 rpm
